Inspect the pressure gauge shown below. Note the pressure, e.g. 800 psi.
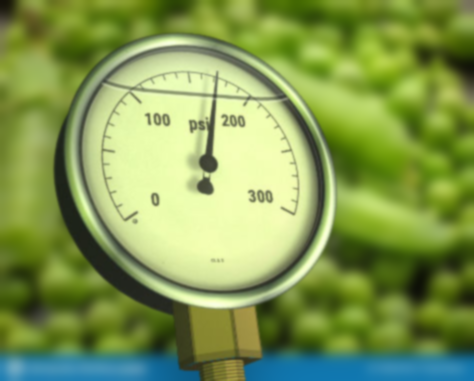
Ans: 170 psi
